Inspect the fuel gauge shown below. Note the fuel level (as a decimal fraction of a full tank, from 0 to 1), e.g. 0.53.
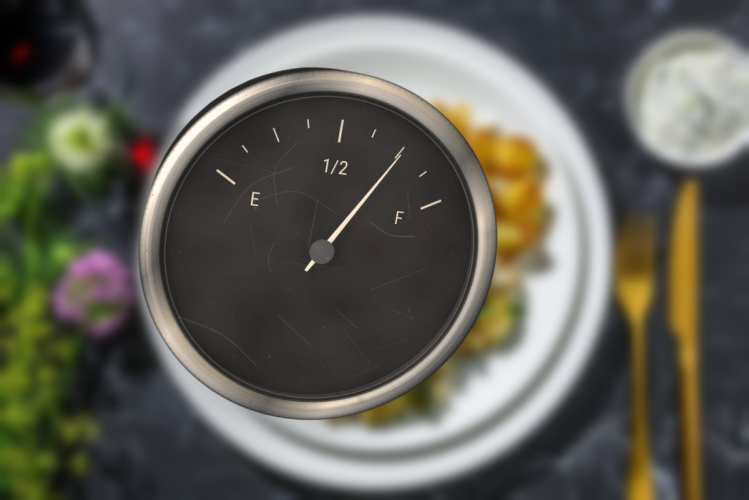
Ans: 0.75
